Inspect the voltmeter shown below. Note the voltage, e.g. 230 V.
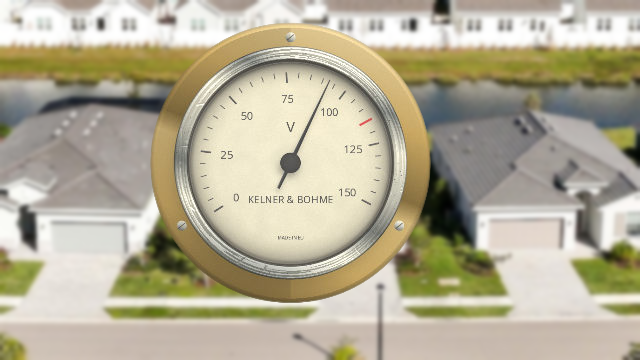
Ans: 92.5 V
